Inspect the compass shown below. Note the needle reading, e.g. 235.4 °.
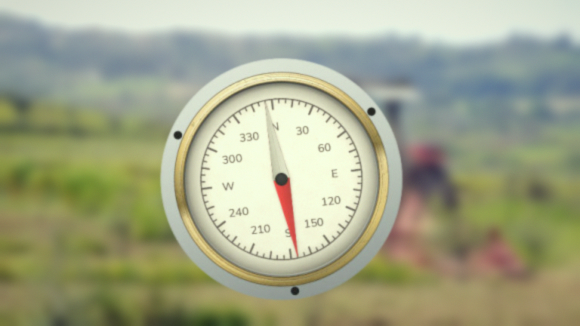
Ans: 175 °
